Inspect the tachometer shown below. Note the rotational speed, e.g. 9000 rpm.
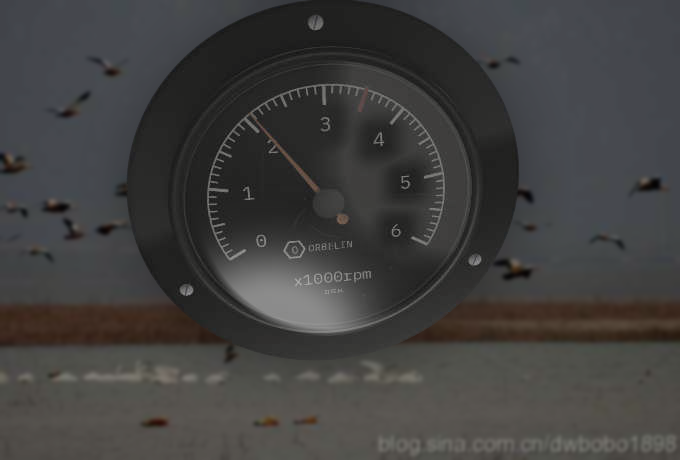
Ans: 2100 rpm
